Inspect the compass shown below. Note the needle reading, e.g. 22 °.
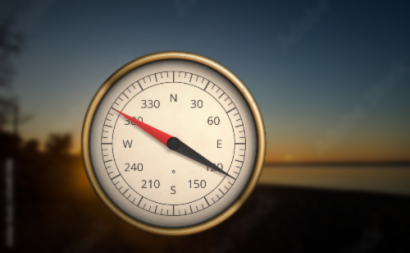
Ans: 300 °
